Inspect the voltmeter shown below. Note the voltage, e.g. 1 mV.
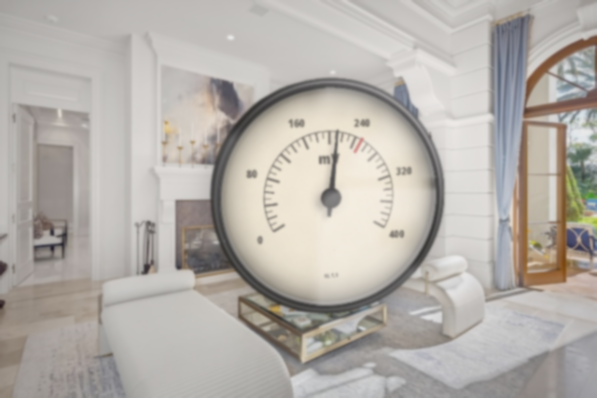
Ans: 210 mV
